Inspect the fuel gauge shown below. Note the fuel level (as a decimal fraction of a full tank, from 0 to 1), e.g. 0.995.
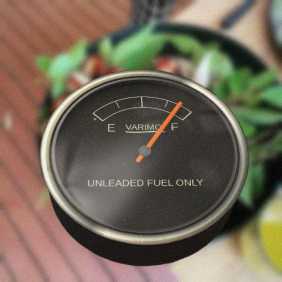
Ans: 0.875
